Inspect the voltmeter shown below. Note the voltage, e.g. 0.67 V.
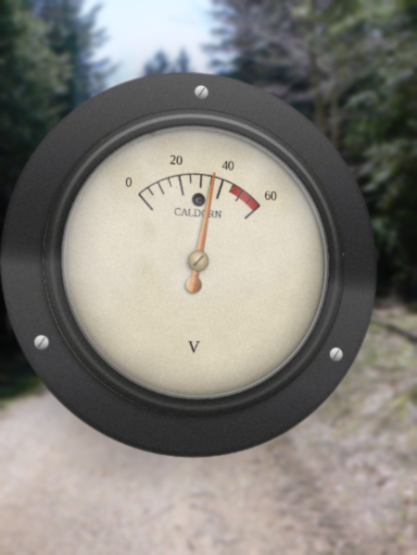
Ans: 35 V
